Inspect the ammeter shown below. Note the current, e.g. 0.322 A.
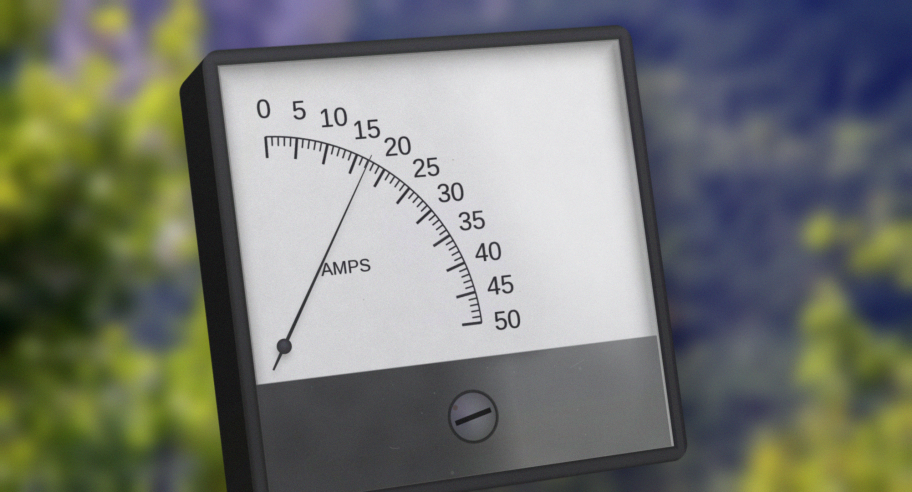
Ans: 17 A
